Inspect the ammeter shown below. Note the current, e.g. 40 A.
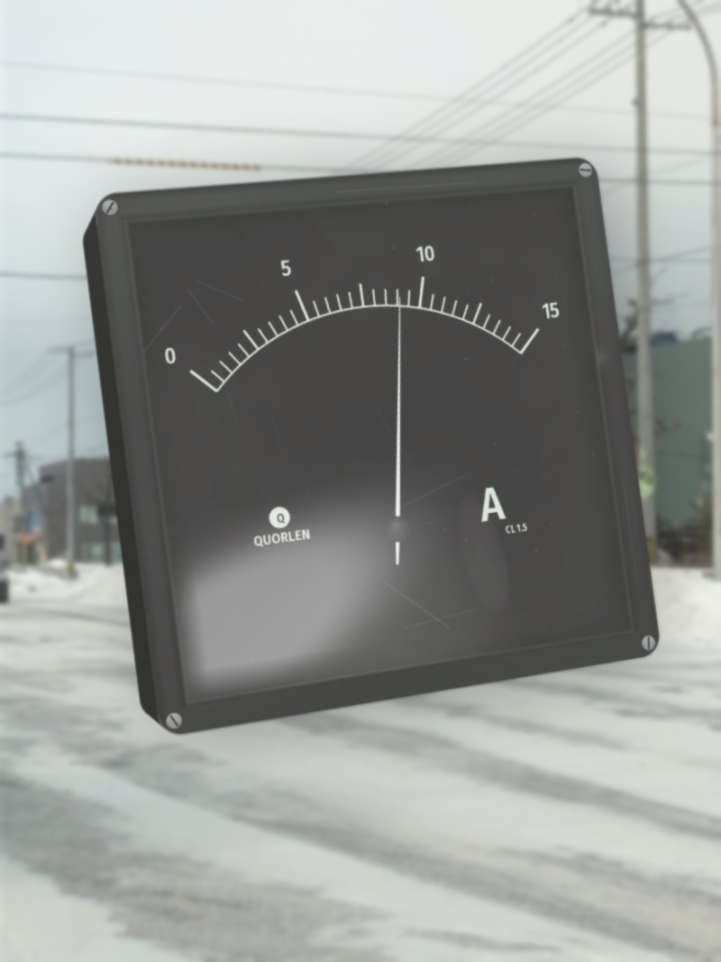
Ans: 9 A
